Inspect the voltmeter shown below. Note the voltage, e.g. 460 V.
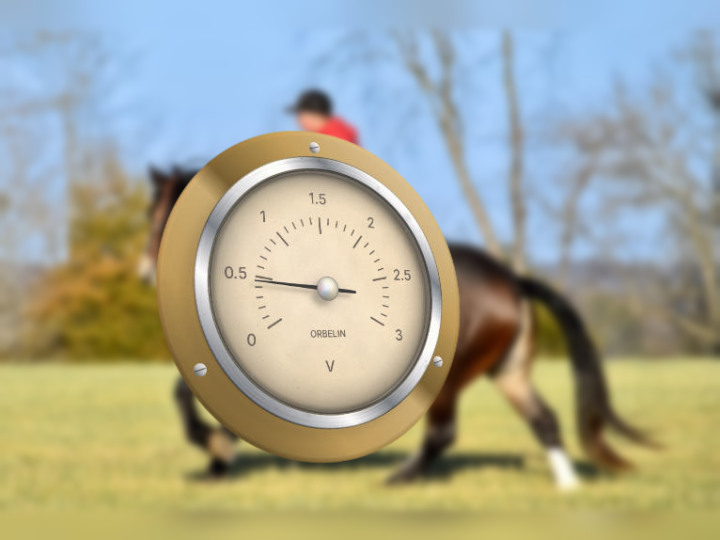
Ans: 0.45 V
